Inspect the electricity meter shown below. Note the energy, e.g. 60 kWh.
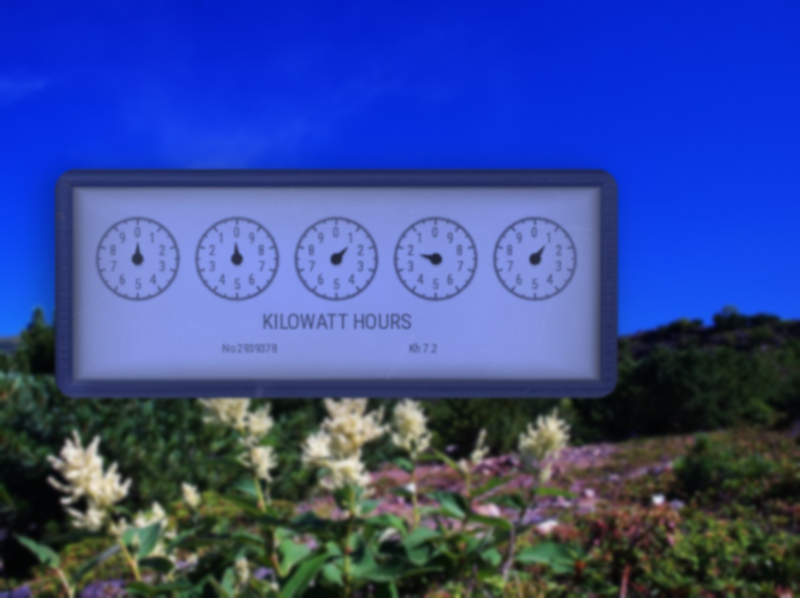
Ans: 121 kWh
